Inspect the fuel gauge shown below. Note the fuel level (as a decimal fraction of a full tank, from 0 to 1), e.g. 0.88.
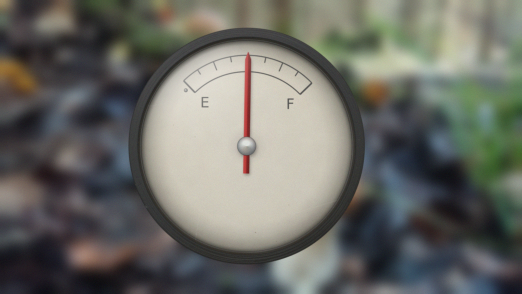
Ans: 0.5
